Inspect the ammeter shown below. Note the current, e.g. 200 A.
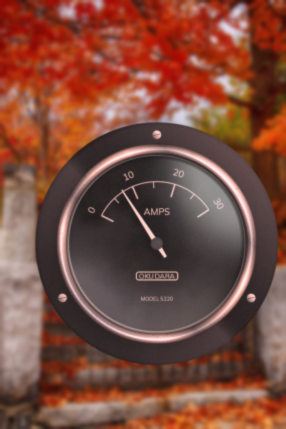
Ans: 7.5 A
